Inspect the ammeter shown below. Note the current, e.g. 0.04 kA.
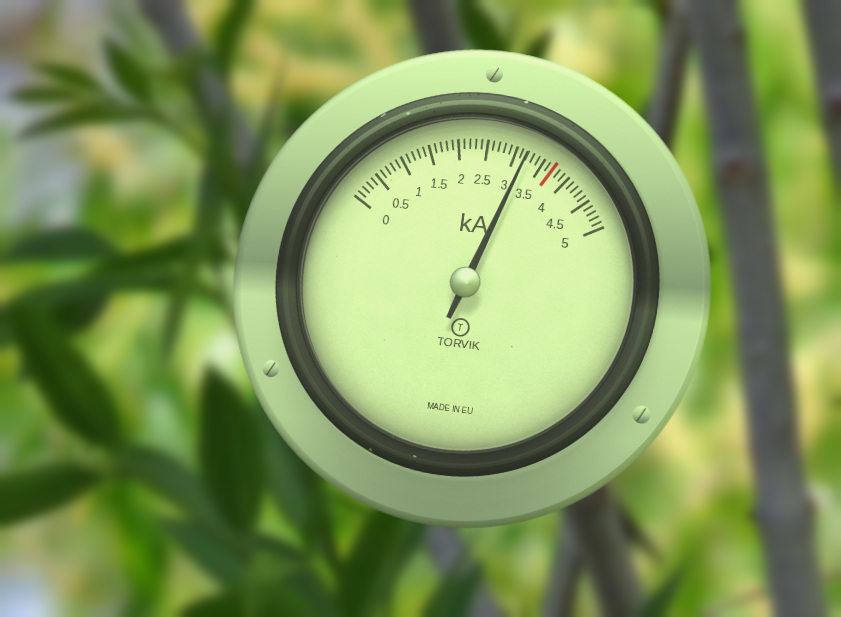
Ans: 3.2 kA
